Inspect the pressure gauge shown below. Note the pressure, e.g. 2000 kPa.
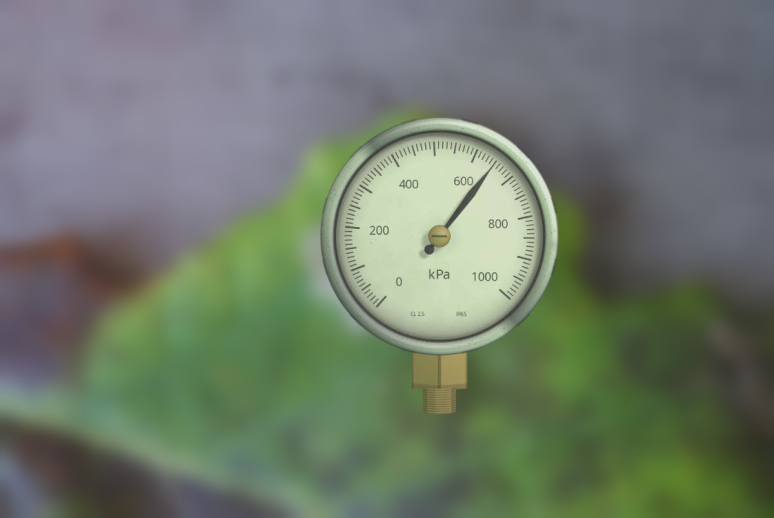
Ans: 650 kPa
